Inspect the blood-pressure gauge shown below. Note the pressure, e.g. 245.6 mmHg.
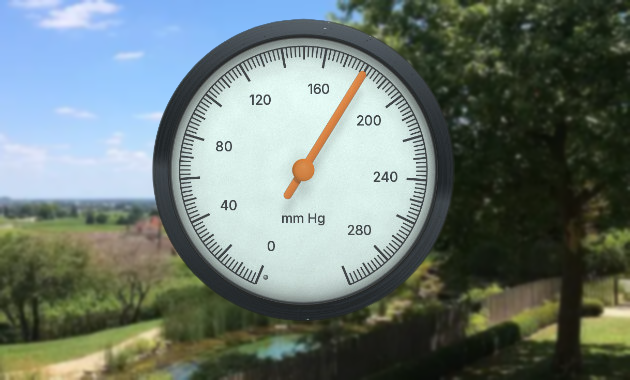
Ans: 180 mmHg
